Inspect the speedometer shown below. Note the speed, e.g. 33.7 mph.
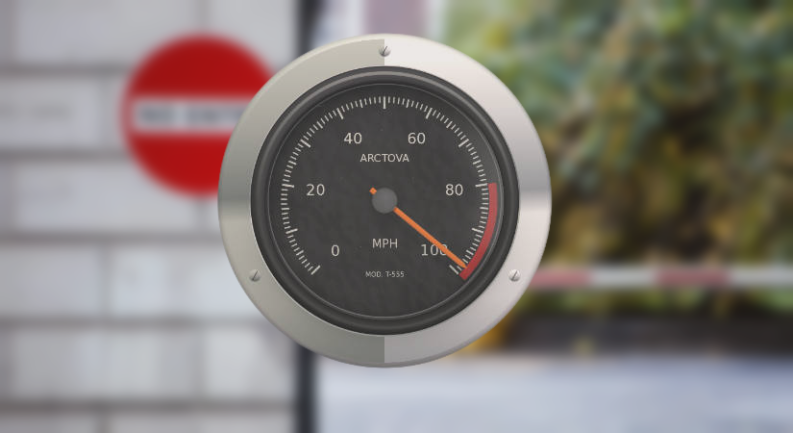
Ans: 98 mph
